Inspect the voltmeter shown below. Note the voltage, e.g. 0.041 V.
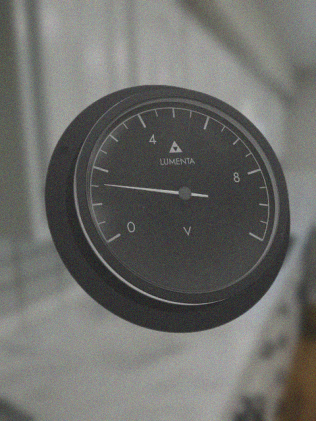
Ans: 1.5 V
